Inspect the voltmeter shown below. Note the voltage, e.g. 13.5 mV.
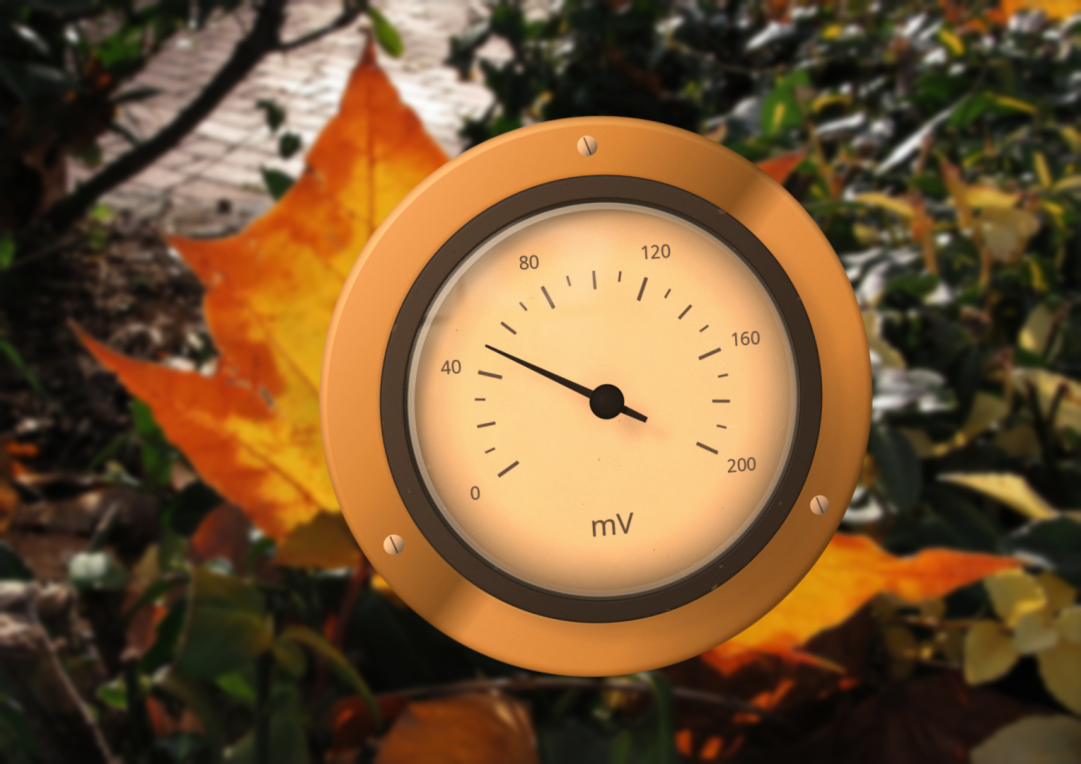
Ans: 50 mV
